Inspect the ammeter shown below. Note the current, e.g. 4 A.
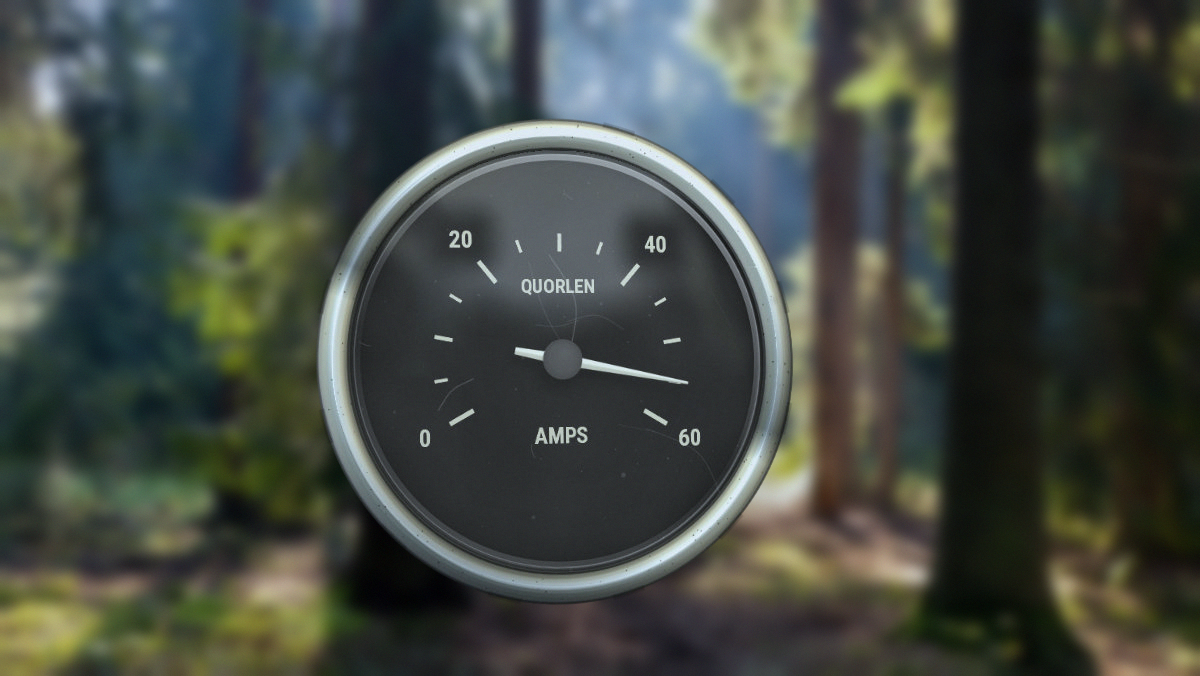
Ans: 55 A
